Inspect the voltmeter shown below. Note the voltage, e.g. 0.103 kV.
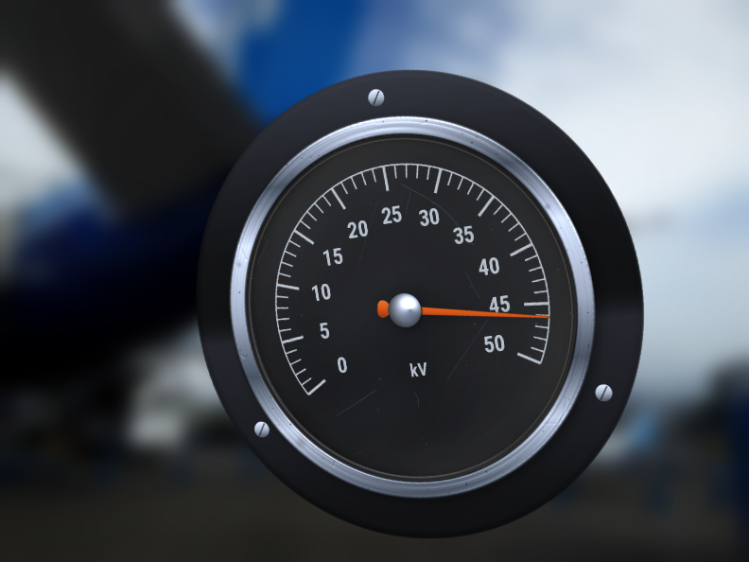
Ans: 46 kV
